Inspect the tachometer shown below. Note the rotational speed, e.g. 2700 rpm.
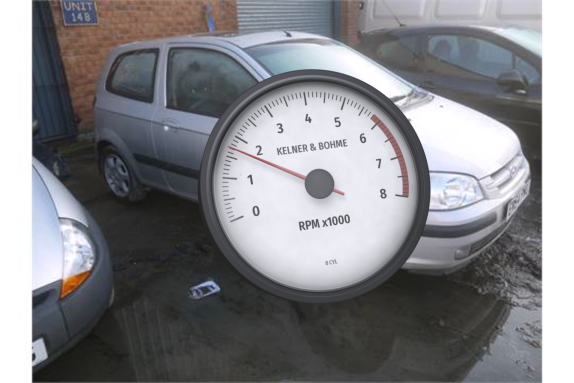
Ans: 1700 rpm
